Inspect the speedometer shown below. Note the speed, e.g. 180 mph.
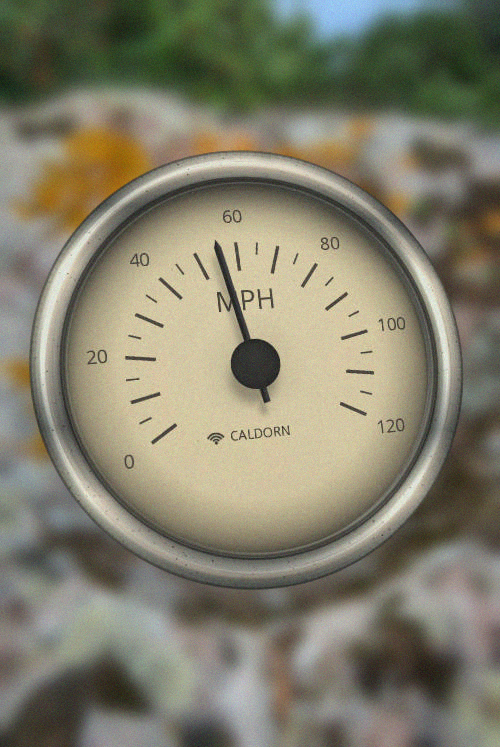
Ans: 55 mph
